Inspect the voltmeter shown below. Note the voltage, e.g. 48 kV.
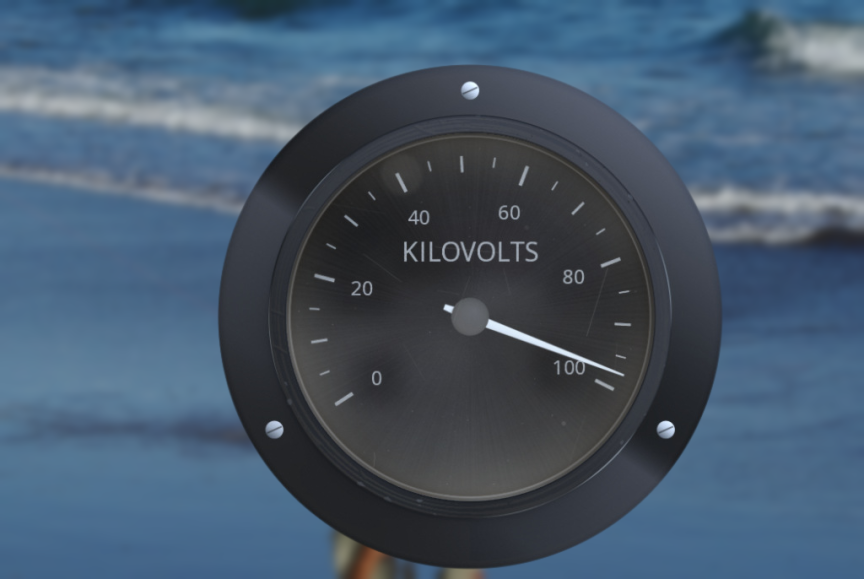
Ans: 97.5 kV
